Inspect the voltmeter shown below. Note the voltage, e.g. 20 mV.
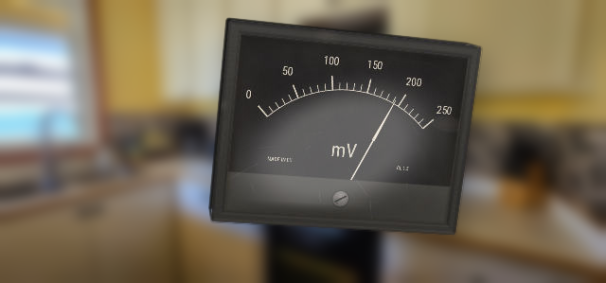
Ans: 190 mV
